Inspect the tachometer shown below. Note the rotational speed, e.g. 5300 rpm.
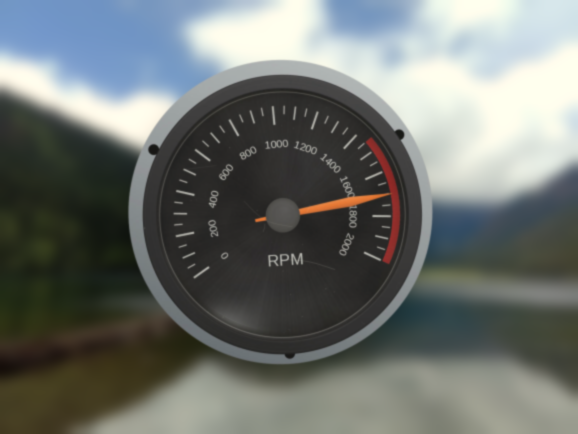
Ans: 1700 rpm
